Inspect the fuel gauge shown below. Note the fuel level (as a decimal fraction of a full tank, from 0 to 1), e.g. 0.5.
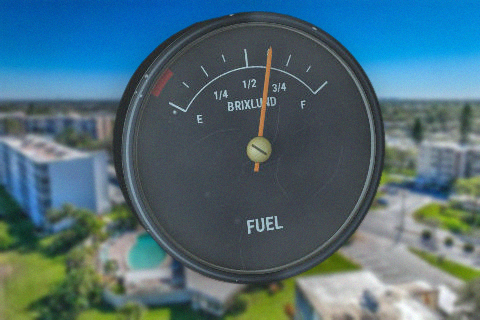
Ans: 0.625
